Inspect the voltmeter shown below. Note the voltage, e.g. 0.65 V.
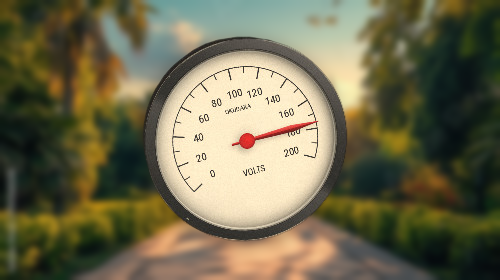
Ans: 175 V
